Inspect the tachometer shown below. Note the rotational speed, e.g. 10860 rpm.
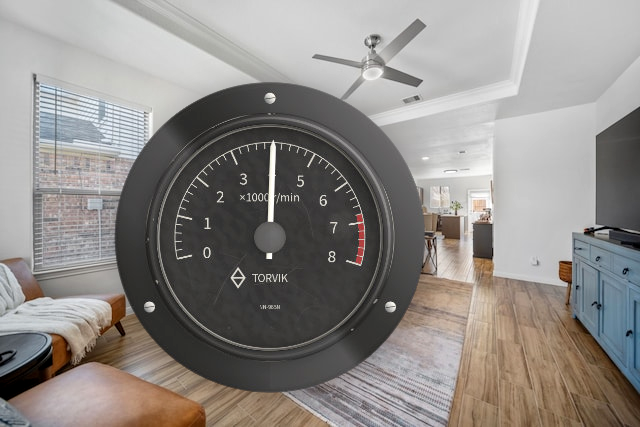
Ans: 4000 rpm
